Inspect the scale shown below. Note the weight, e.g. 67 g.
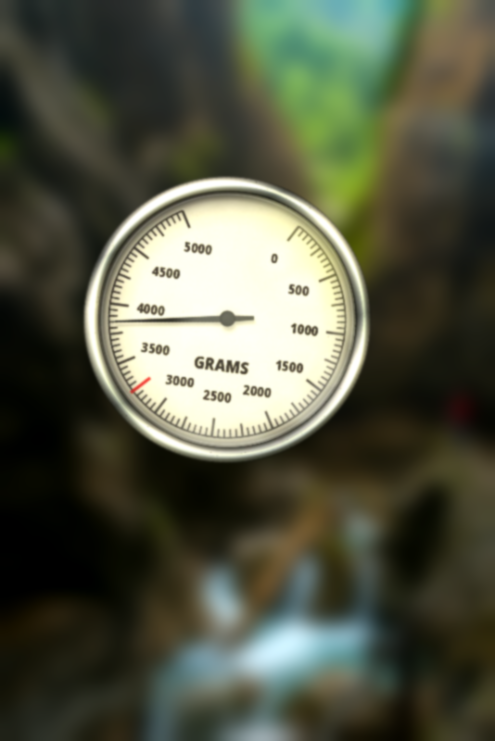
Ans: 3850 g
